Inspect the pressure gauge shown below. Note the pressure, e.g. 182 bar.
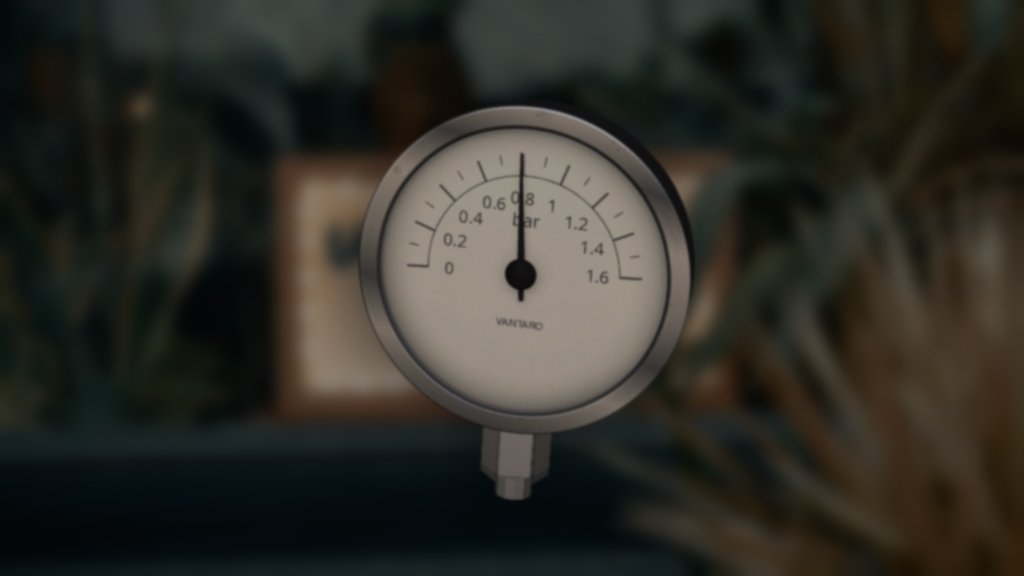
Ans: 0.8 bar
